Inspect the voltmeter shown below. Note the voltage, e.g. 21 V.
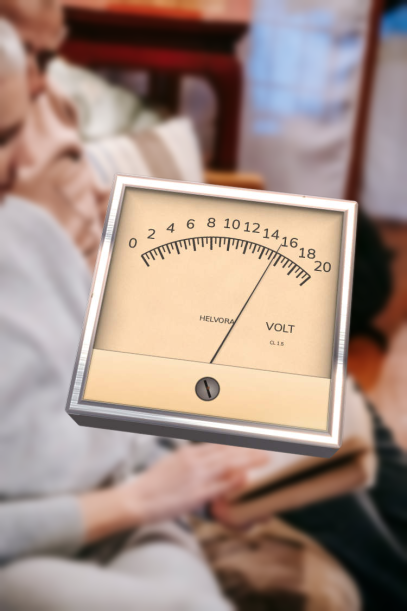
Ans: 15.5 V
